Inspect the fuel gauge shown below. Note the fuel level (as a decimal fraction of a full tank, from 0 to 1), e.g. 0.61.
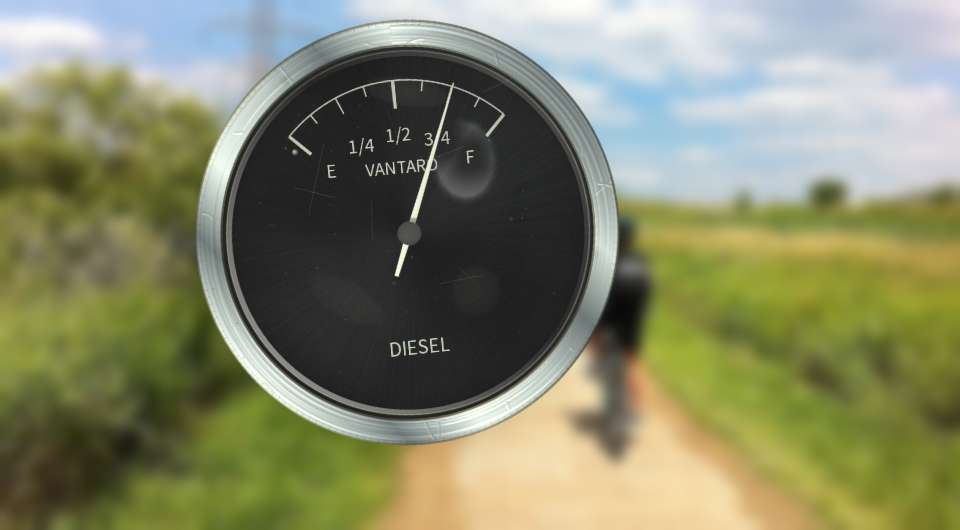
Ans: 0.75
